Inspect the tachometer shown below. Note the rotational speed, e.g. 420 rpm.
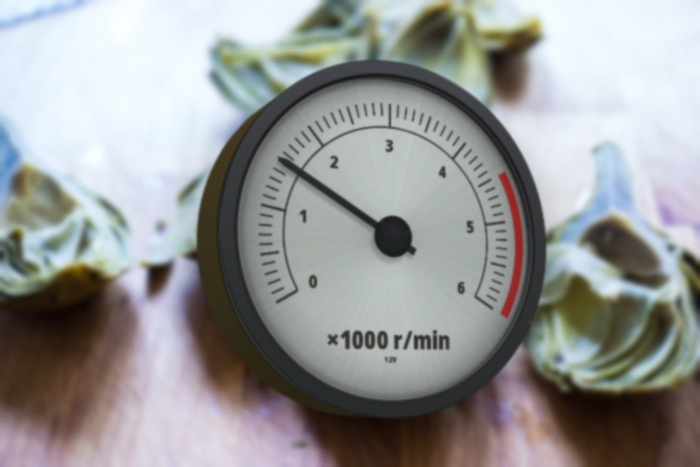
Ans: 1500 rpm
